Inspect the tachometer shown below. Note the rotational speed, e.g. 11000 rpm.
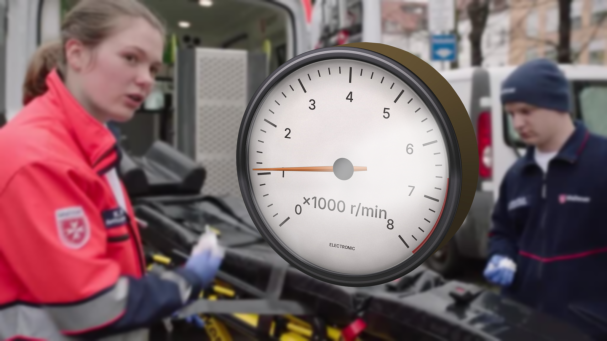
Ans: 1100 rpm
